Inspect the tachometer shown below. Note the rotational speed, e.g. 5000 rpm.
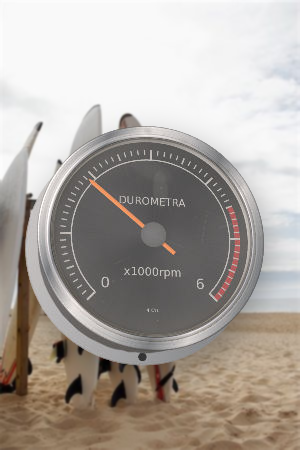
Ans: 1900 rpm
